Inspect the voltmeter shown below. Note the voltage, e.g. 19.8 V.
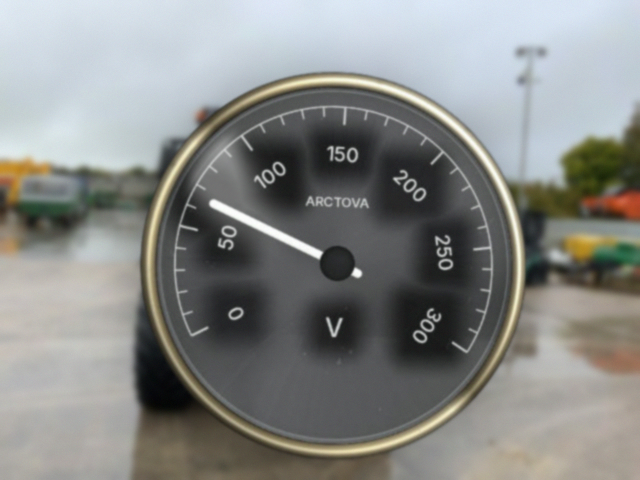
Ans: 65 V
